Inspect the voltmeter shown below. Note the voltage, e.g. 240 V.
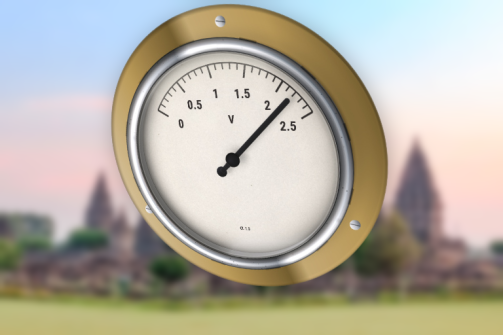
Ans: 2.2 V
